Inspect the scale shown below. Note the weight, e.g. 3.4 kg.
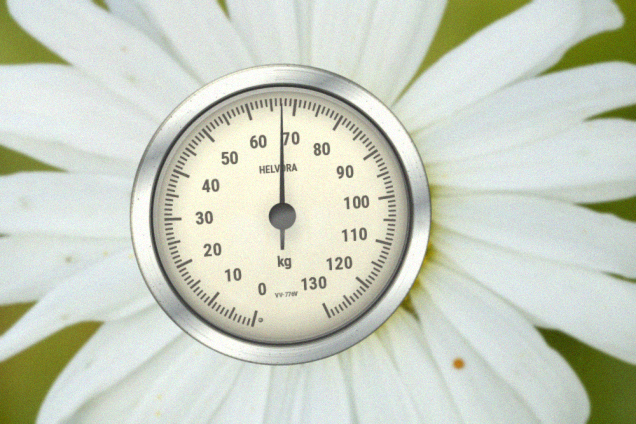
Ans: 67 kg
